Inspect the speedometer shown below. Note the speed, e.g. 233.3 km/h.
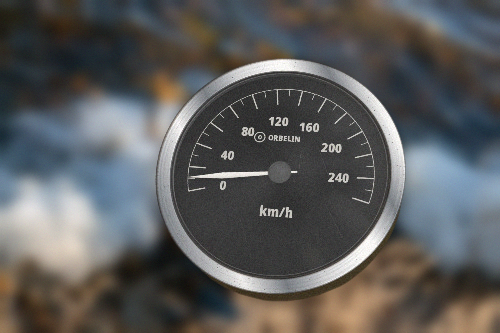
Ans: 10 km/h
